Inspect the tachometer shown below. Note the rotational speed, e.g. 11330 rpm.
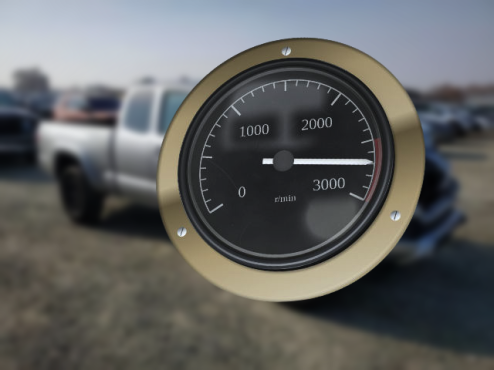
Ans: 2700 rpm
